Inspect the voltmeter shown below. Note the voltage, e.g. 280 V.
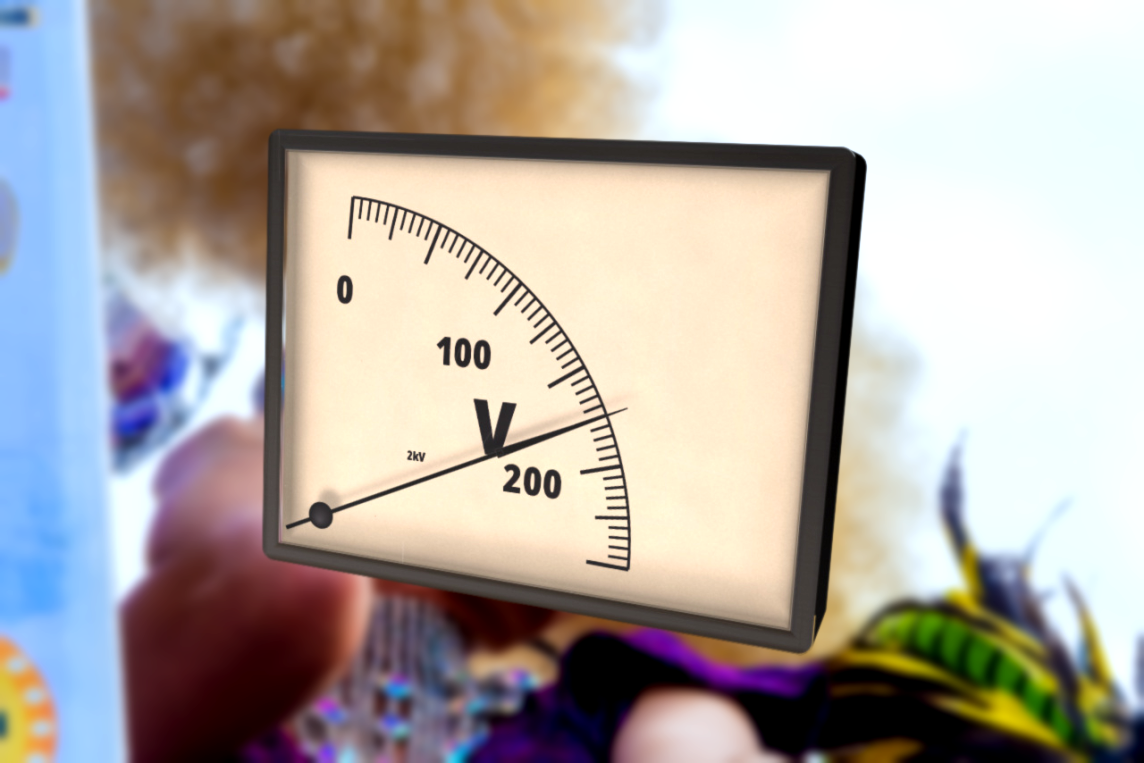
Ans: 175 V
